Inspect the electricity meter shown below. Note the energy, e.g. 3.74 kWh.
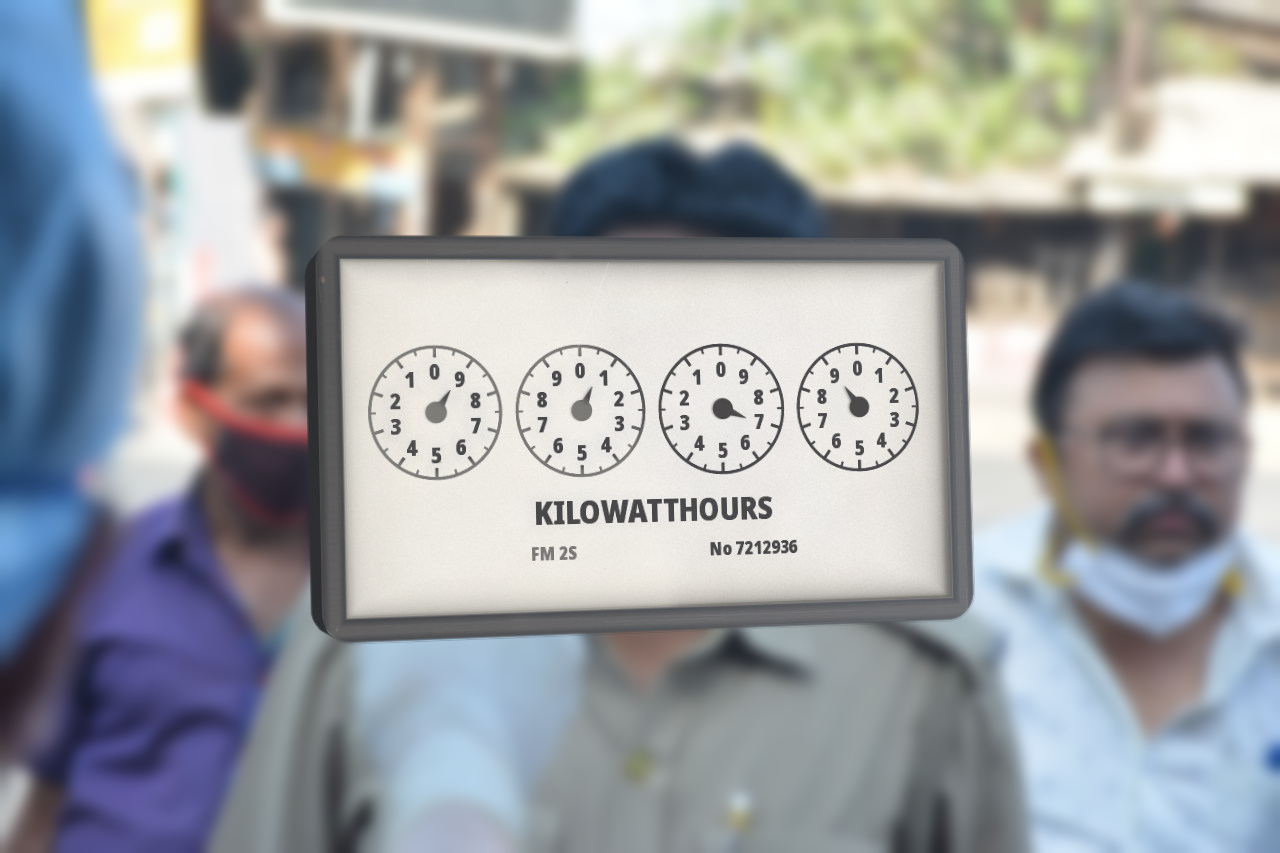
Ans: 9069 kWh
